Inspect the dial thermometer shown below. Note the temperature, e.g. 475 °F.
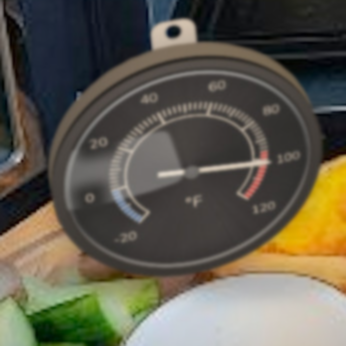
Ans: 100 °F
